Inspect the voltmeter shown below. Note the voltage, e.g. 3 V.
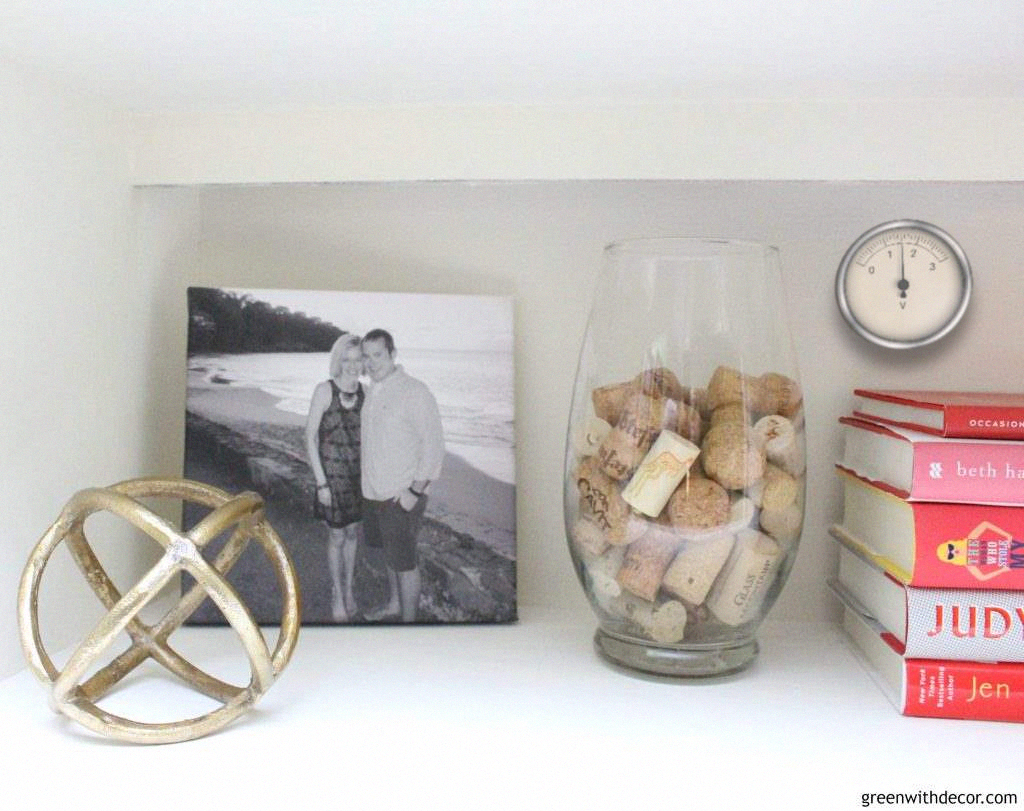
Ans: 1.5 V
